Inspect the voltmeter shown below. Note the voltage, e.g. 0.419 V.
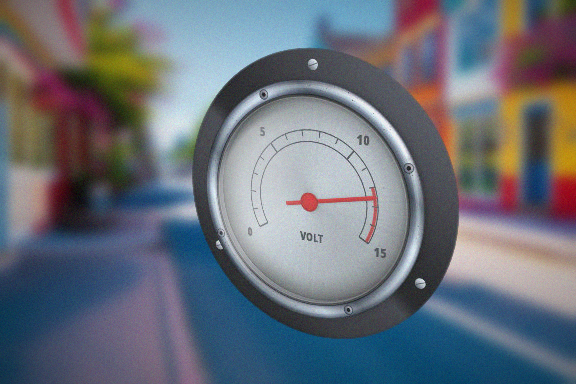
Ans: 12.5 V
